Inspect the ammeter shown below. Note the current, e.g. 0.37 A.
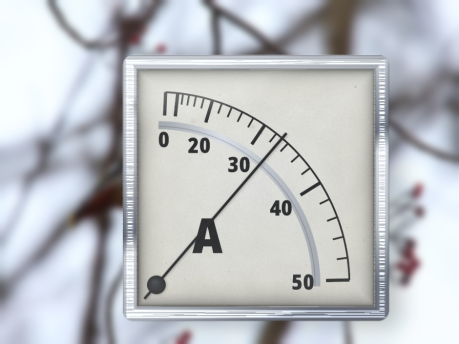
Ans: 33 A
